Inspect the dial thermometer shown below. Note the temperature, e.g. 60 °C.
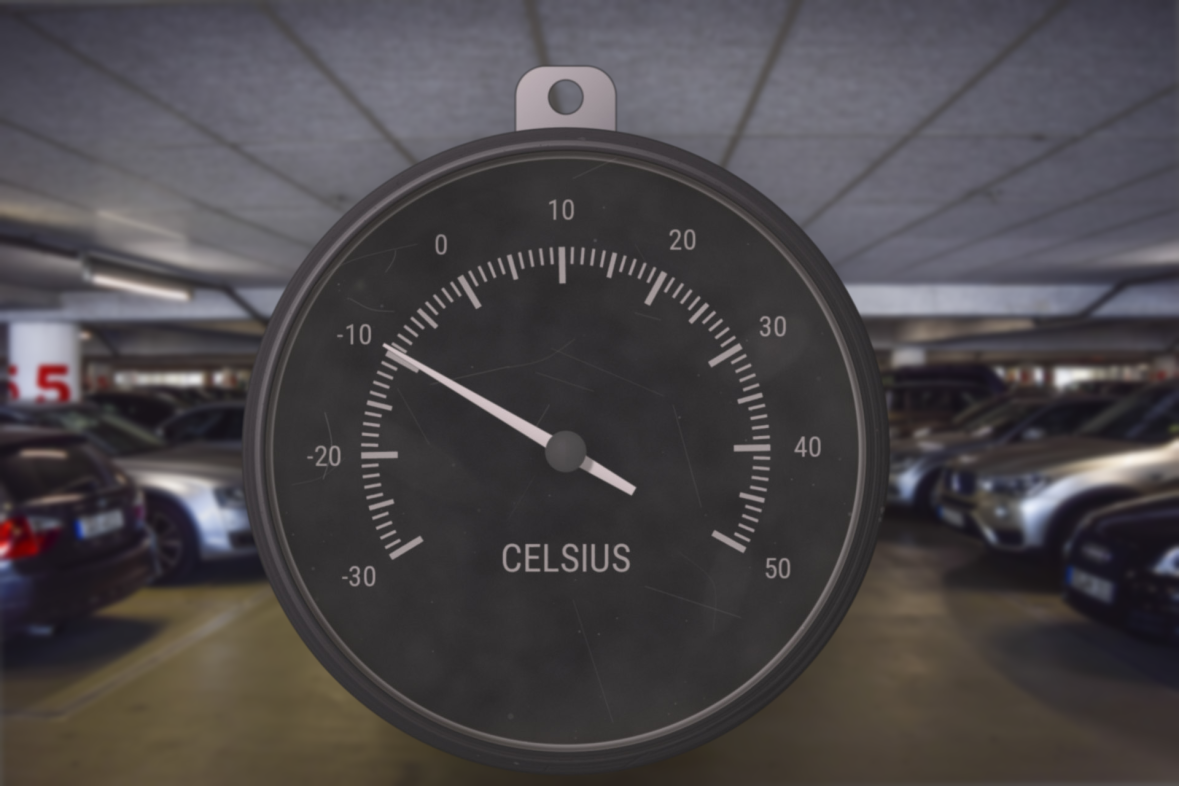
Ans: -9.5 °C
